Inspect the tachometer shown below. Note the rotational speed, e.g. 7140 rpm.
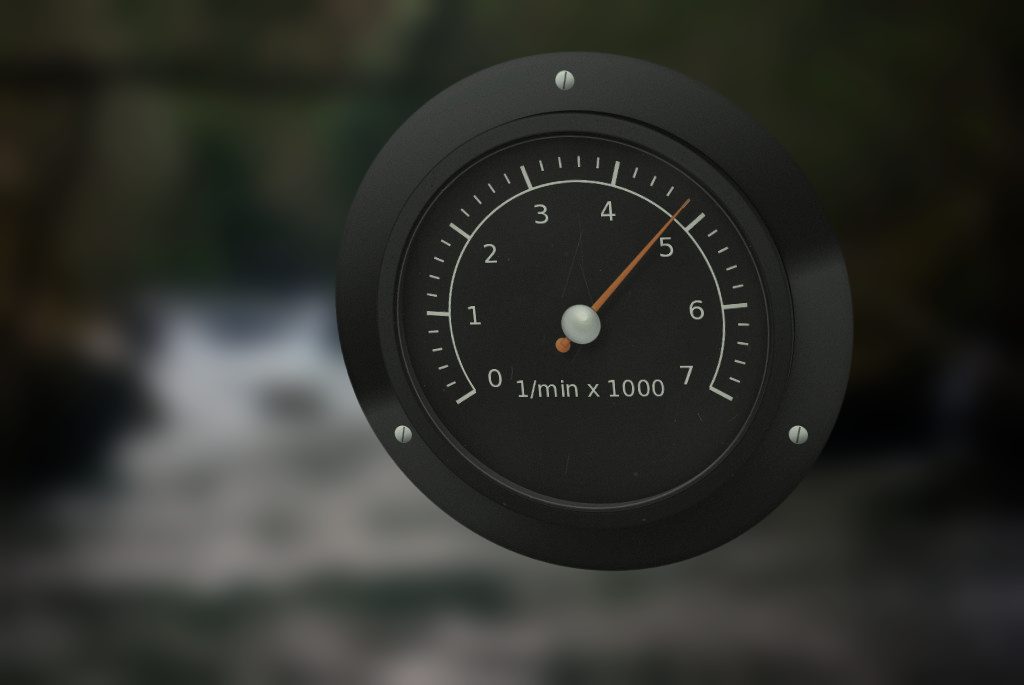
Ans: 4800 rpm
